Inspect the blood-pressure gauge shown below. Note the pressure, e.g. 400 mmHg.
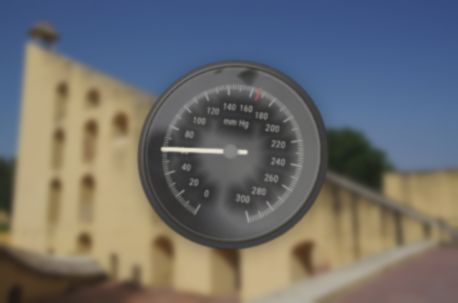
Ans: 60 mmHg
